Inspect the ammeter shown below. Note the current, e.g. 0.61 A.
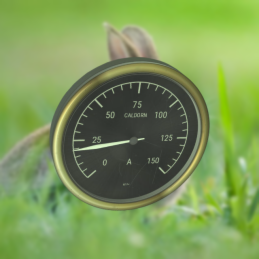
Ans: 20 A
